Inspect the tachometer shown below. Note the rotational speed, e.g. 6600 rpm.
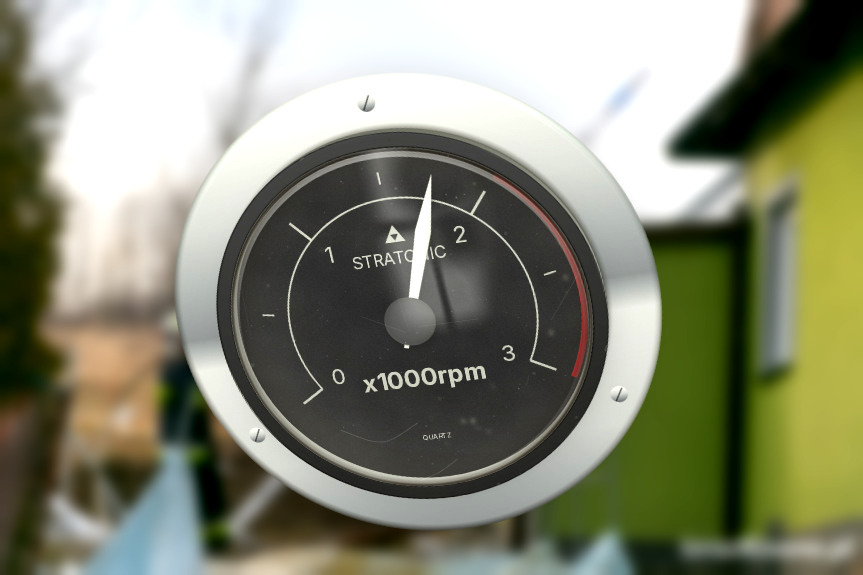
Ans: 1750 rpm
